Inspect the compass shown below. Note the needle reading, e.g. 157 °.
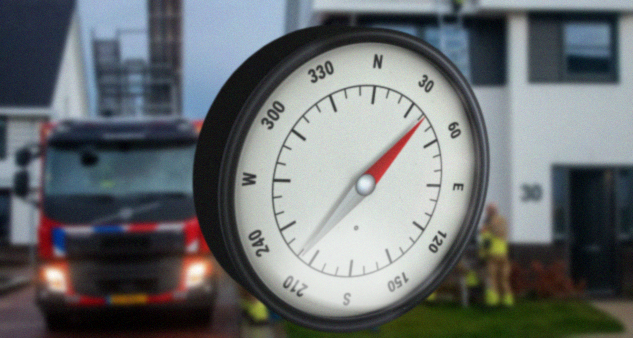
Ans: 40 °
